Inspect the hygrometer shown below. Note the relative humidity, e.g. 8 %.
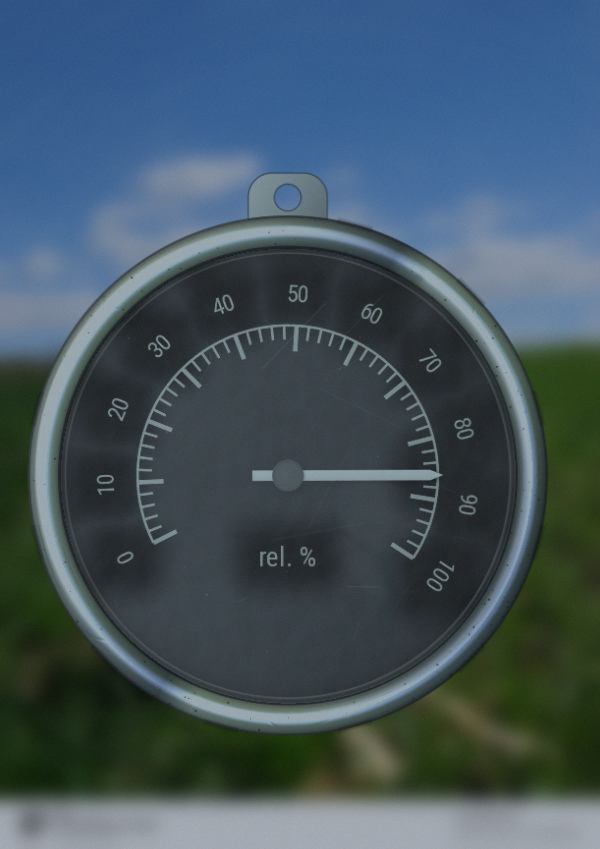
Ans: 86 %
